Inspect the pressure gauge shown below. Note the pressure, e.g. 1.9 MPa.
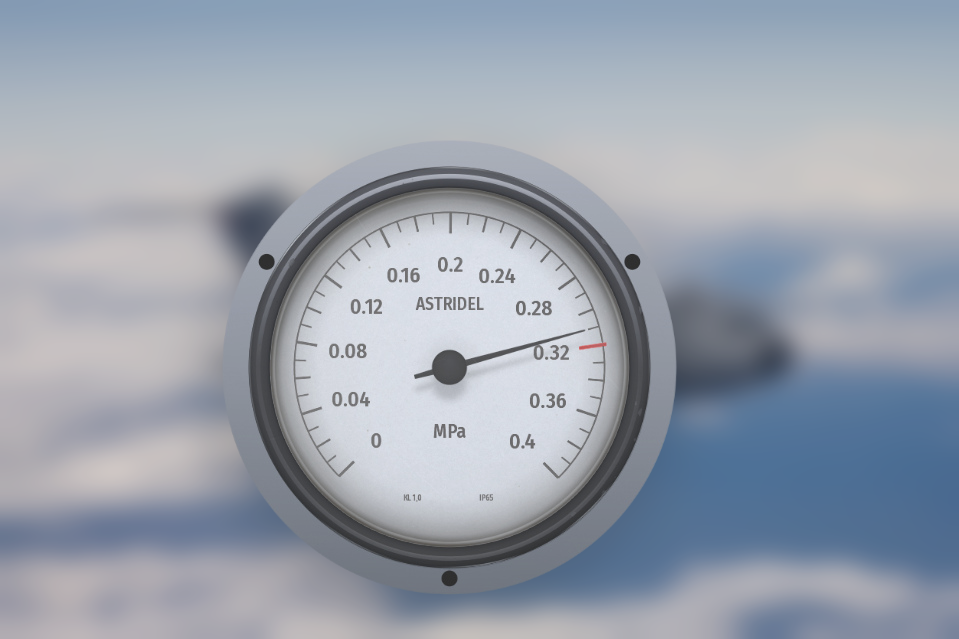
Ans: 0.31 MPa
